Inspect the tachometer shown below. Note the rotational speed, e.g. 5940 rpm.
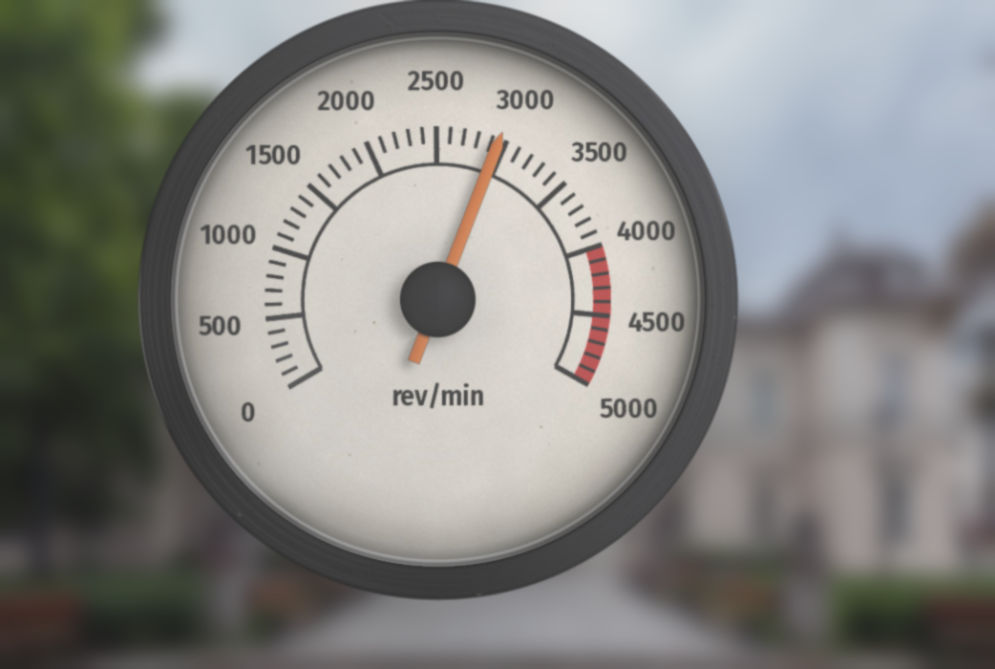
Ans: 2950 rpm
